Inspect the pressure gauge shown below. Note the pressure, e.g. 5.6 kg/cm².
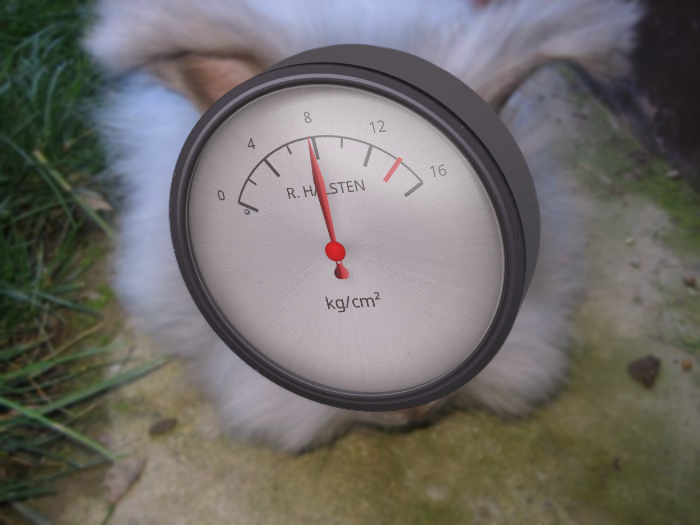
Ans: 8 kg/cm²
